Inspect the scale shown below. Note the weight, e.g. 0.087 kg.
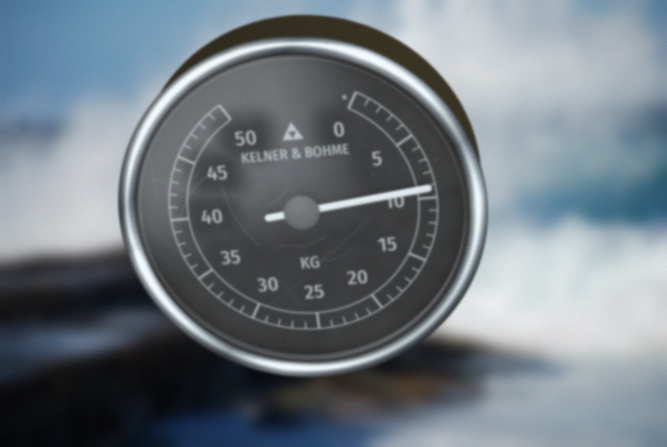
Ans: 9 kg
